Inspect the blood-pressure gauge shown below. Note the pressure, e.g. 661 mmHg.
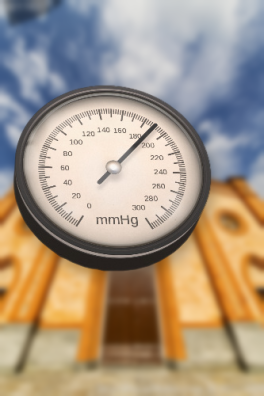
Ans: 190 mmHg
